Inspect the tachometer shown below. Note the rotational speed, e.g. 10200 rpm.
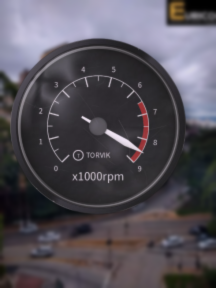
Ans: 8500 rpm
